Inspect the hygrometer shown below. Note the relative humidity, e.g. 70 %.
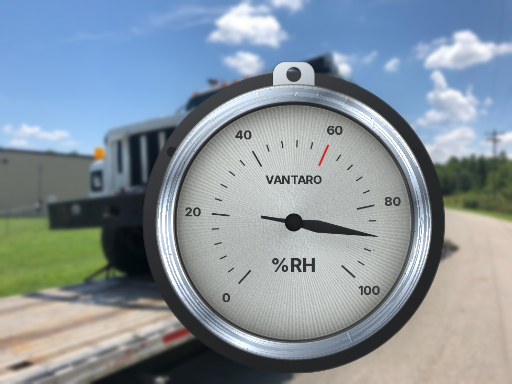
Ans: 88 %
